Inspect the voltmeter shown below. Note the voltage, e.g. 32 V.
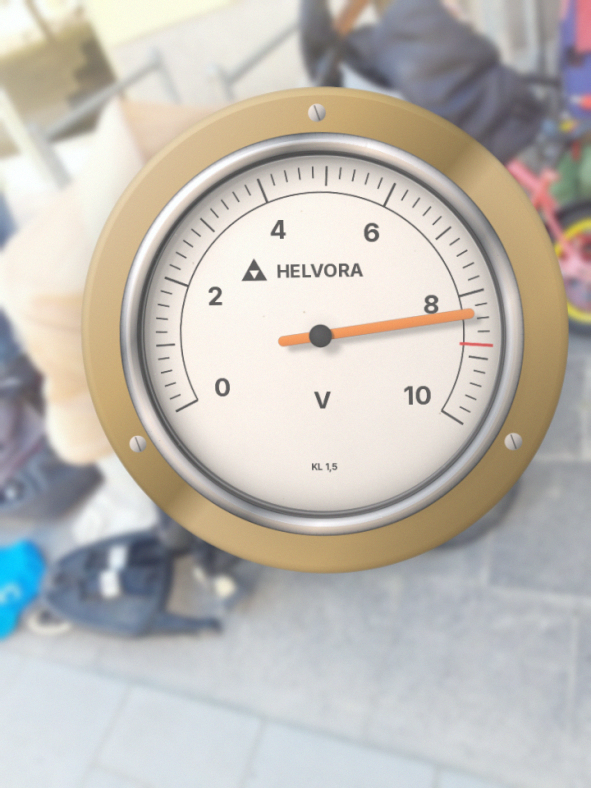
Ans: 8.3 V
